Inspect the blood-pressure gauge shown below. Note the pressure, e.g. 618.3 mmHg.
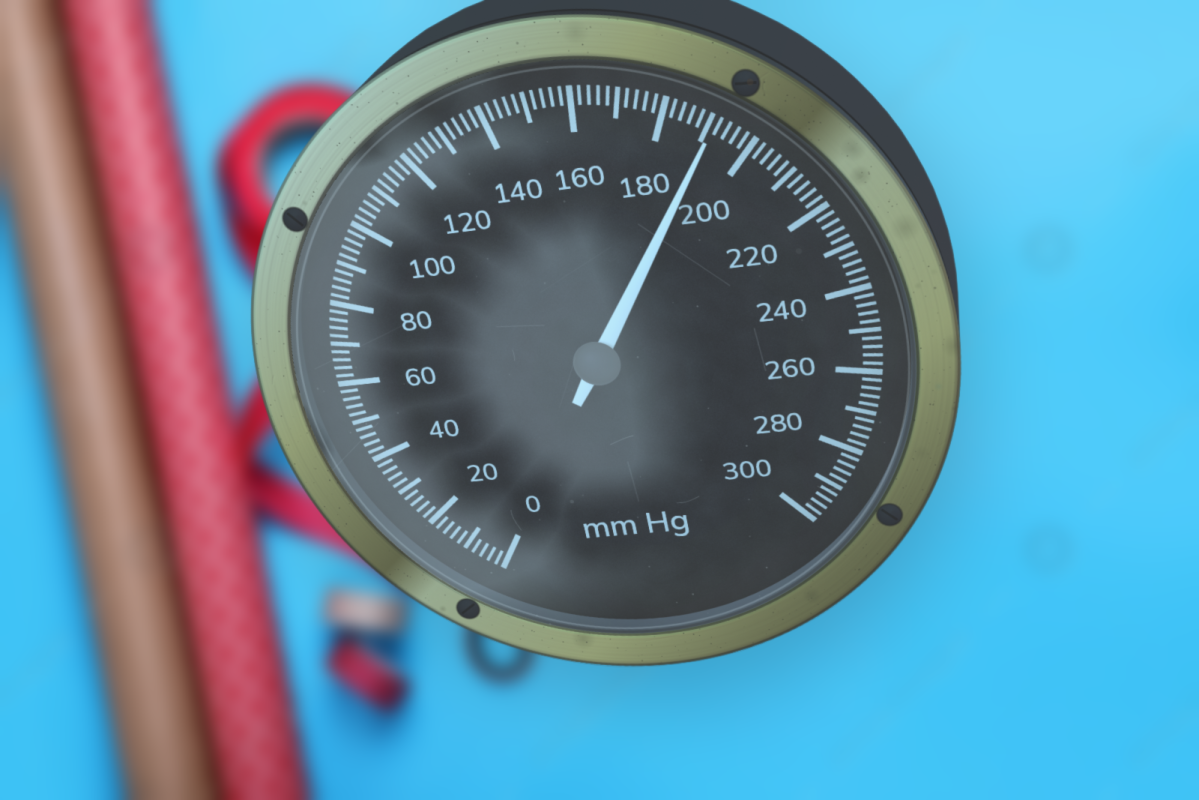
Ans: 191 mmHg
